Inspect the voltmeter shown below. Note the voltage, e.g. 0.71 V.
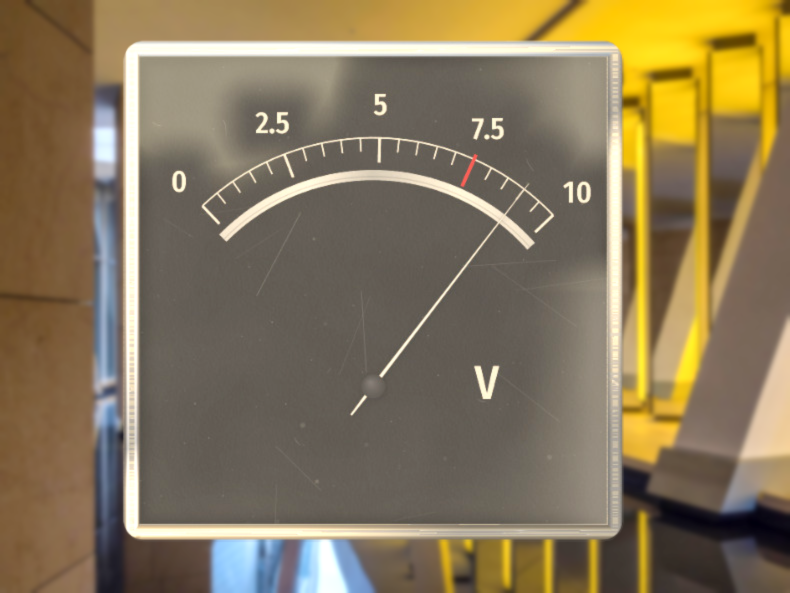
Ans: 9 V
